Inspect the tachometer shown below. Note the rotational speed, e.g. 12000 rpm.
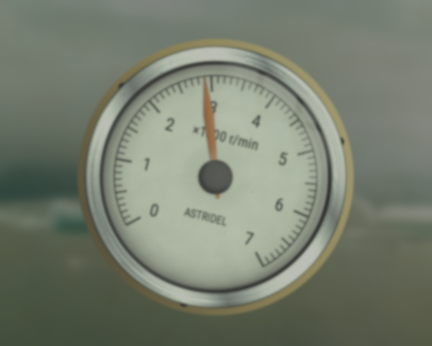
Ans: 2900 rpm
